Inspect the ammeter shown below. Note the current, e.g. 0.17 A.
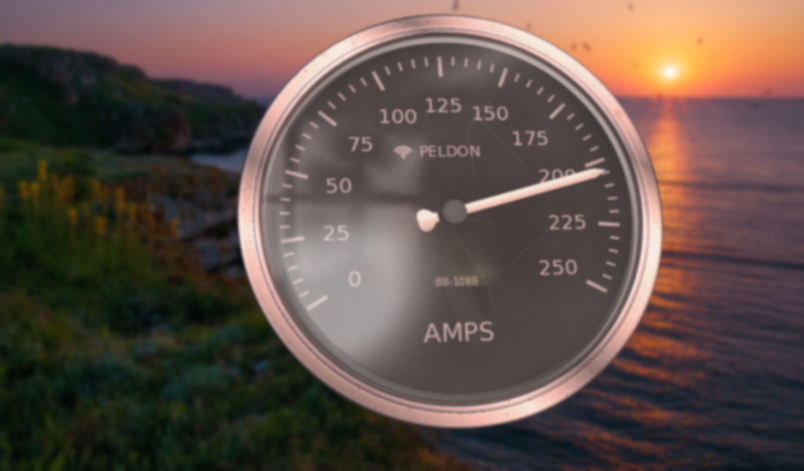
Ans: 205 A
